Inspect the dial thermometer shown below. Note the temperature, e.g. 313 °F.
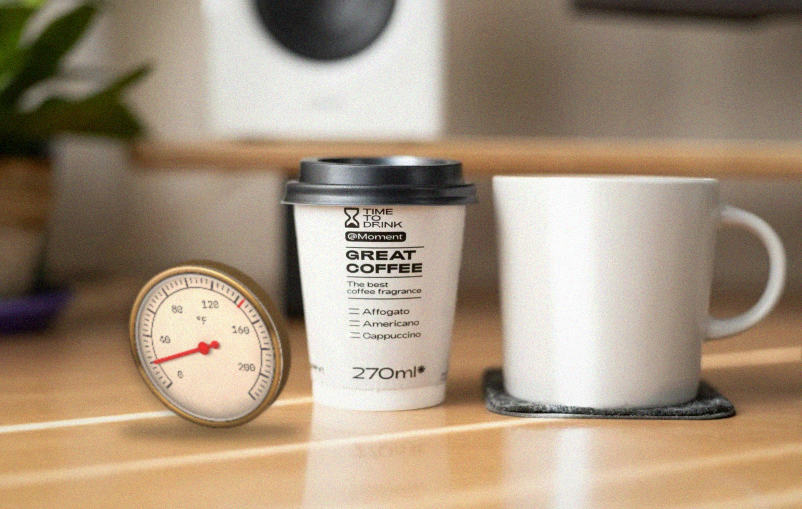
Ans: 20 °F
